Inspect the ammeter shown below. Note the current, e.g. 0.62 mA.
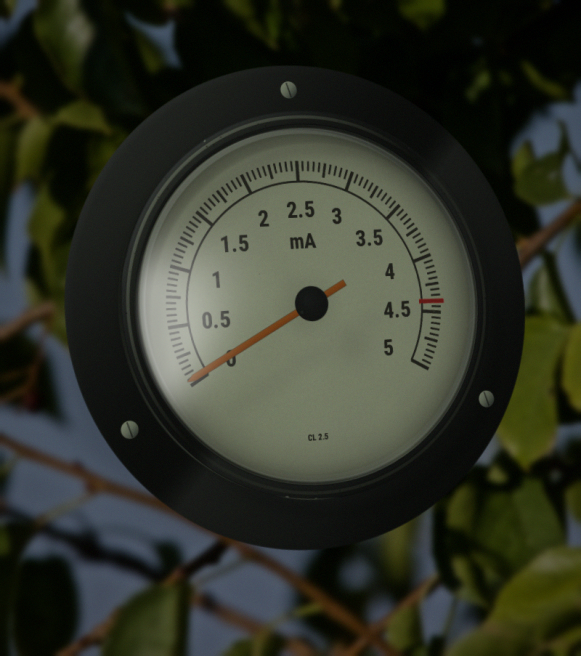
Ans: 0.05 mA
